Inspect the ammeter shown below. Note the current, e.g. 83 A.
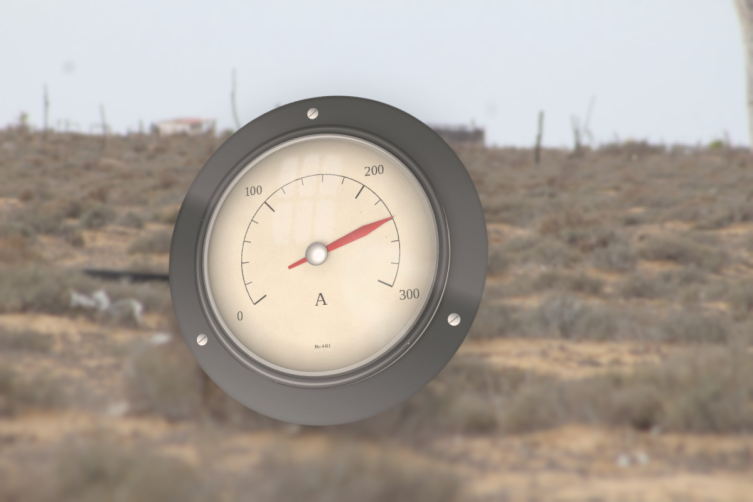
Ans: 240 A
